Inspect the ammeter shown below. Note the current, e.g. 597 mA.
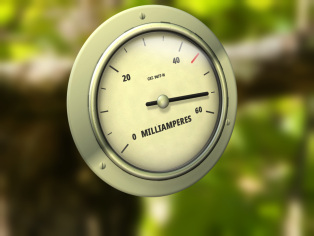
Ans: 55 mA
